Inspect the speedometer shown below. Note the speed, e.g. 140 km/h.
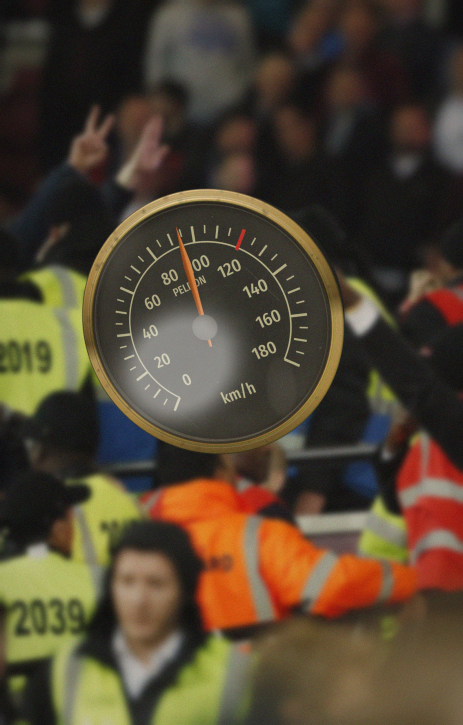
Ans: 95 km/h
